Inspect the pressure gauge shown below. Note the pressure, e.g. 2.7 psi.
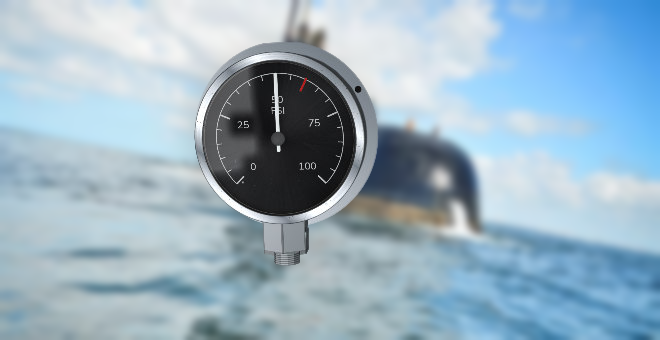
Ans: 50 psi
